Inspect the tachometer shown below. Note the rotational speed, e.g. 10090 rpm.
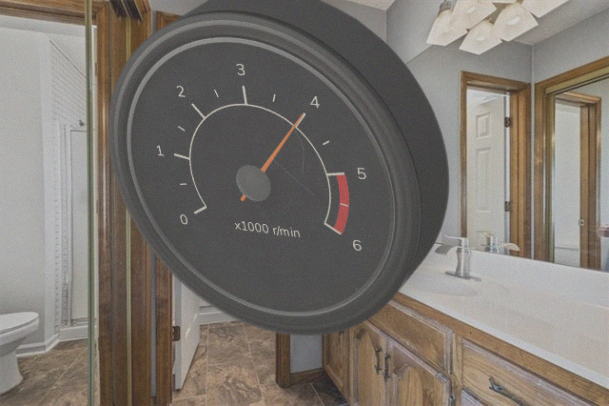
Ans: 4000 rpm
